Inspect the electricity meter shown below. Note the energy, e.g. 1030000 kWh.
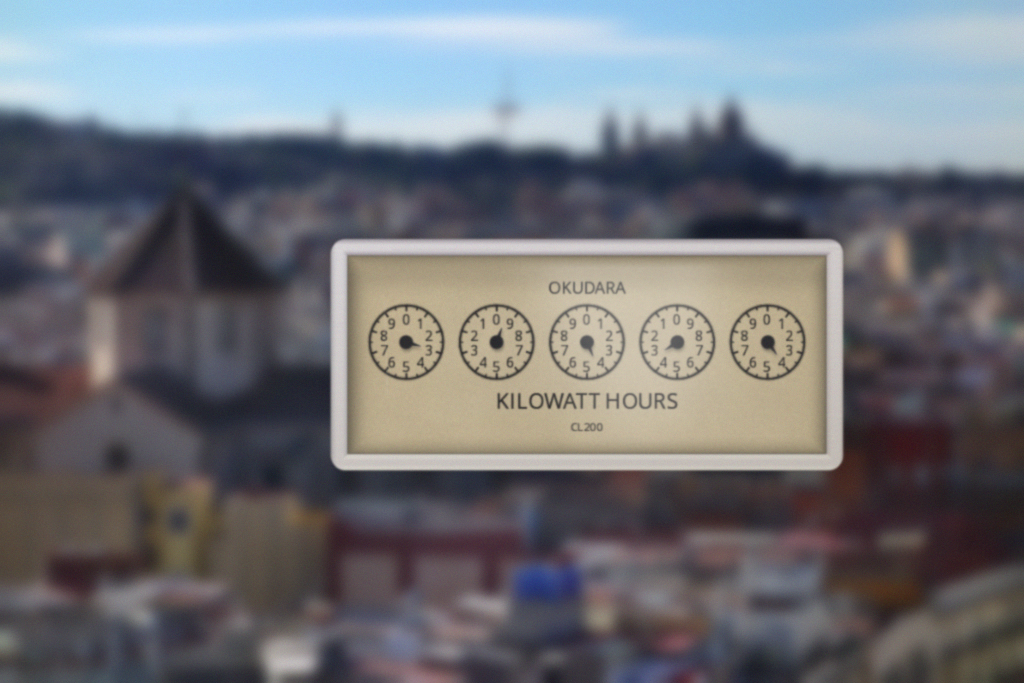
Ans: 29434 kWh
